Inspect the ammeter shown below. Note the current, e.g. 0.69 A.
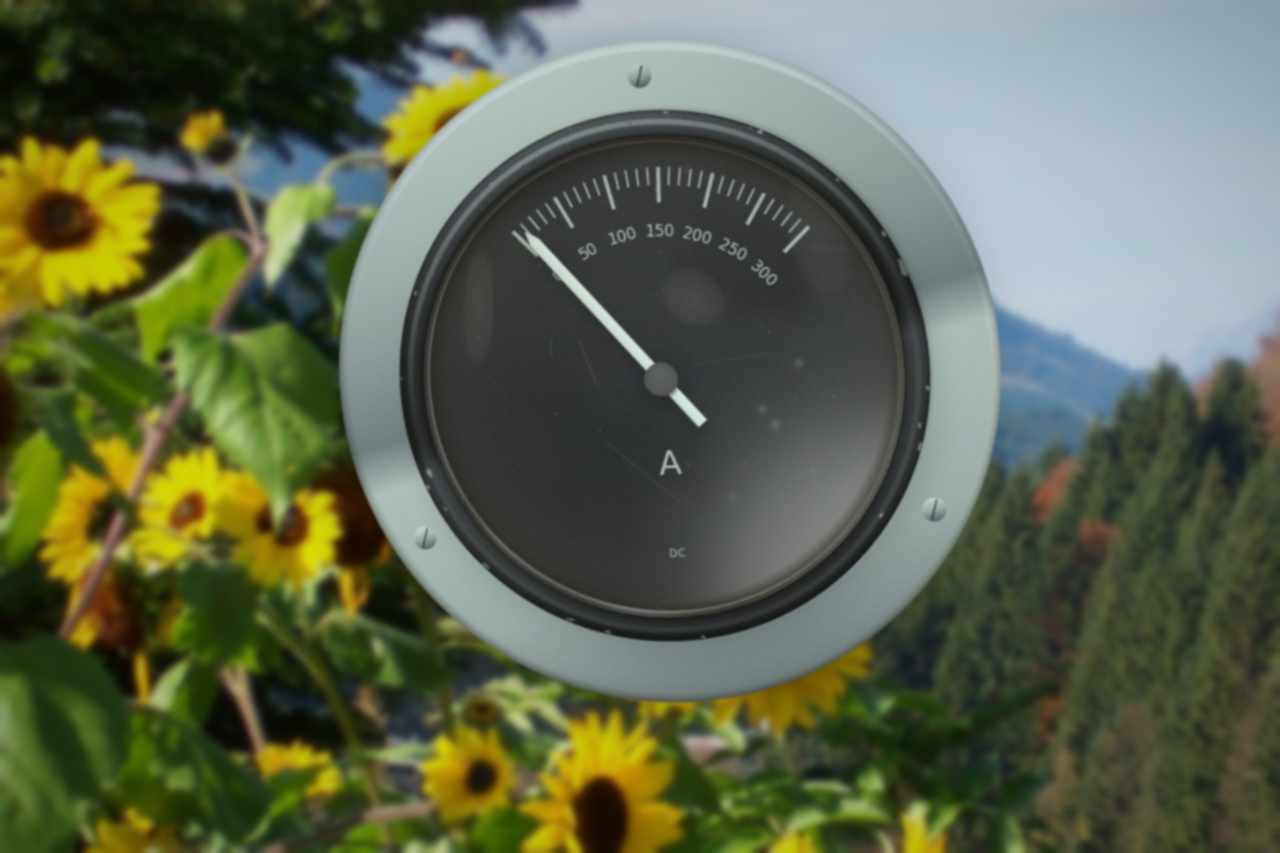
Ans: 10 A
